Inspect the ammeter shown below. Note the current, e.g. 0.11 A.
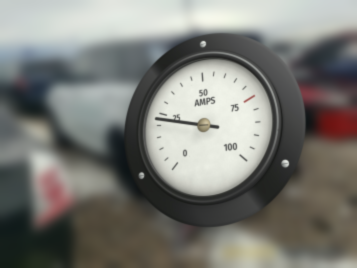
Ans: 22.5 A
